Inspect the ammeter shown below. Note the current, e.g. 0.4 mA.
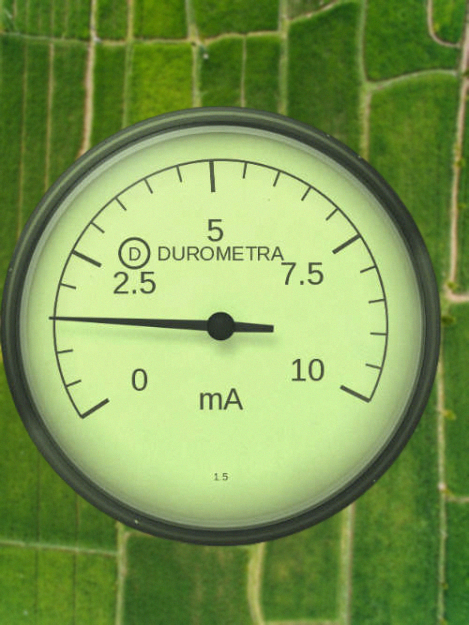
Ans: 1.5 mA
